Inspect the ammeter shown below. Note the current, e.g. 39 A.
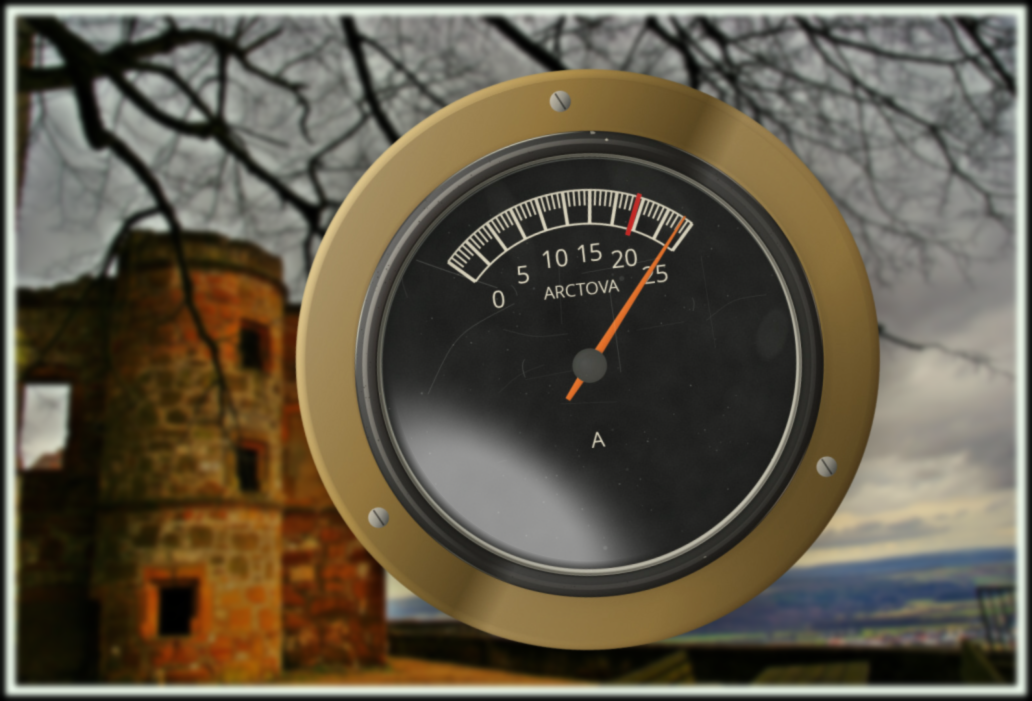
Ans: 24 A
